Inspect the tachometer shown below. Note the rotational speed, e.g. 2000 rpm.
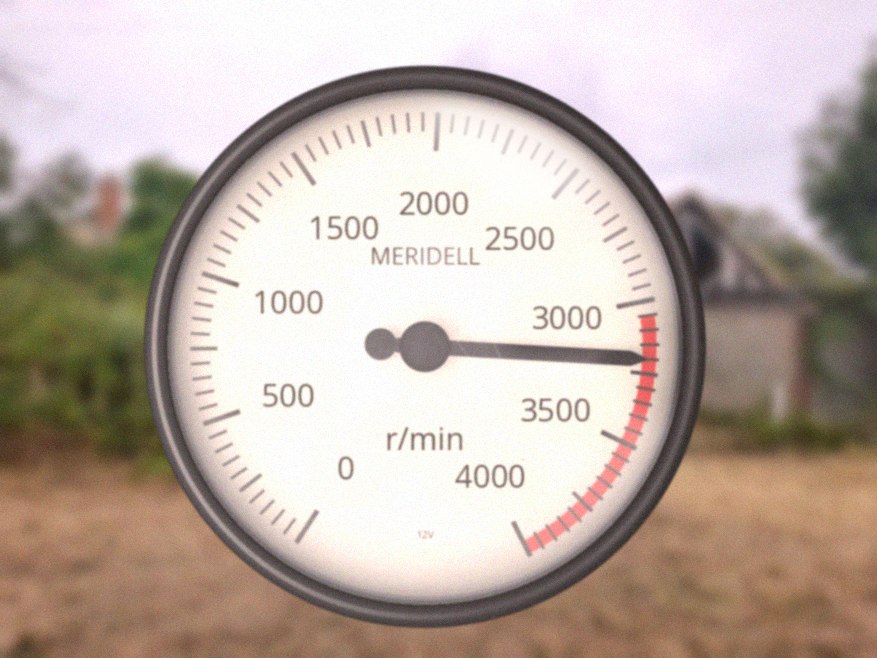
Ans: 3200 rpm
